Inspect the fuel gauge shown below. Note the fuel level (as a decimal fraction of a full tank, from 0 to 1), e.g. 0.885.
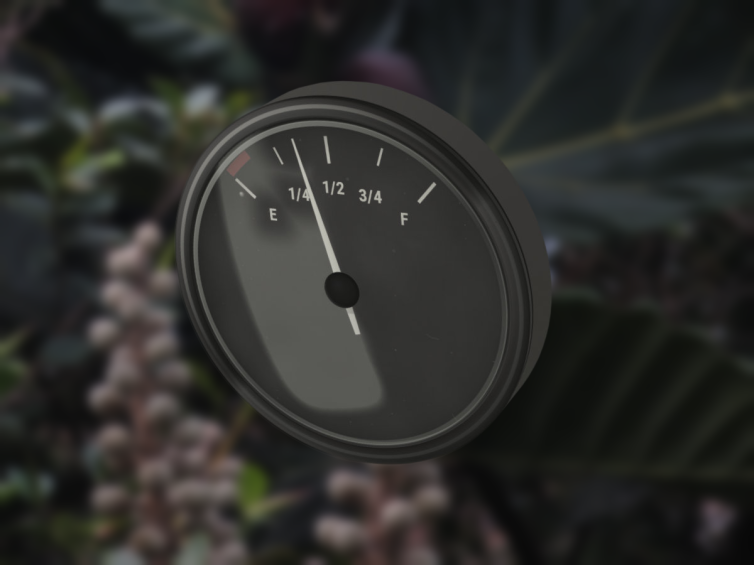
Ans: 0.375
